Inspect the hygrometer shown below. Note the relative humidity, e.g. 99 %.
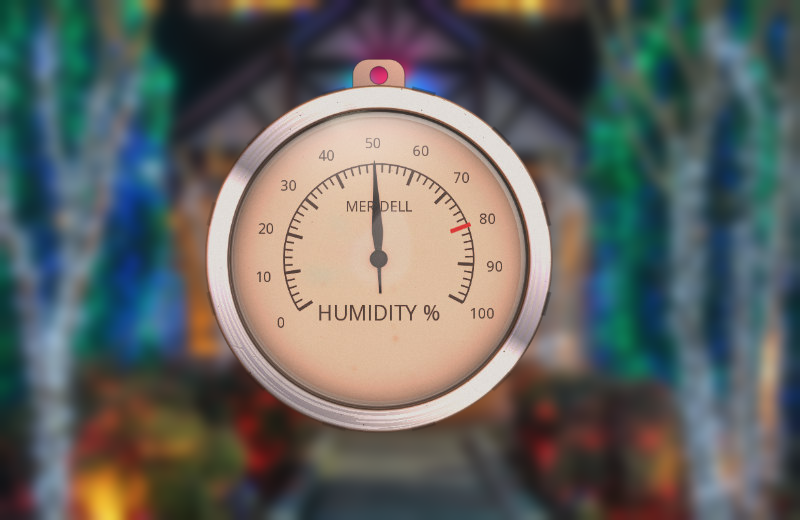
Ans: 50 %
